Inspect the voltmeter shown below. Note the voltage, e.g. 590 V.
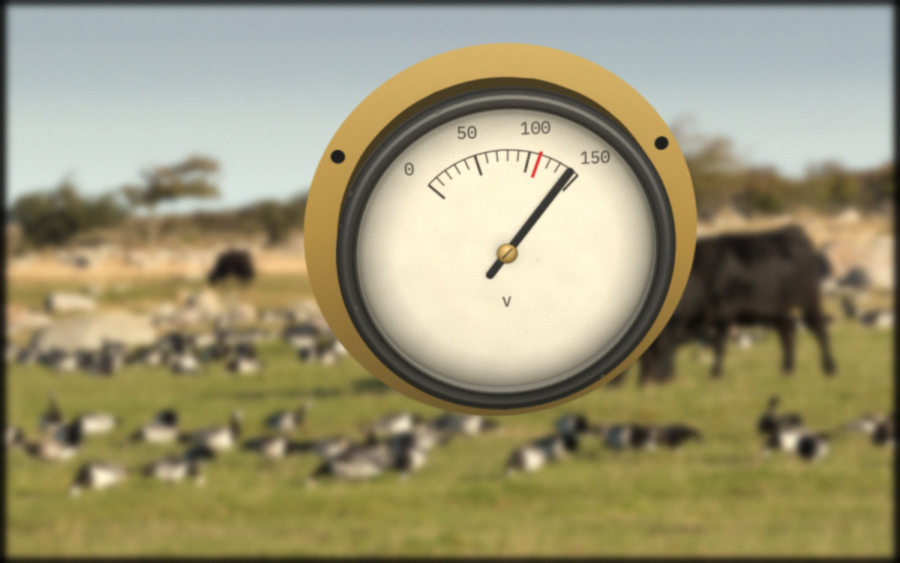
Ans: 140 V
